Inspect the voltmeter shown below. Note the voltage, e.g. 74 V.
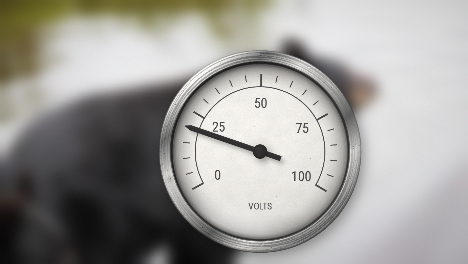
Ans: 20 V
